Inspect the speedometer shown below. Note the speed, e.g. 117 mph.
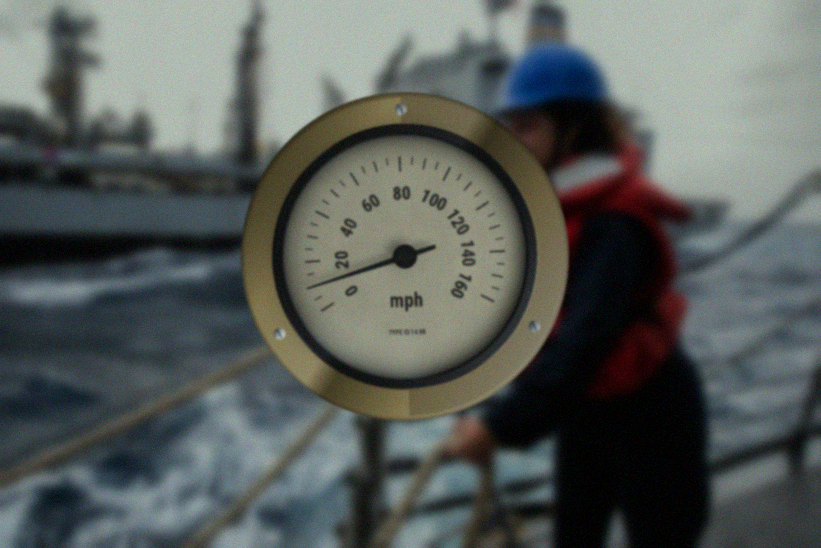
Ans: 10 mph
